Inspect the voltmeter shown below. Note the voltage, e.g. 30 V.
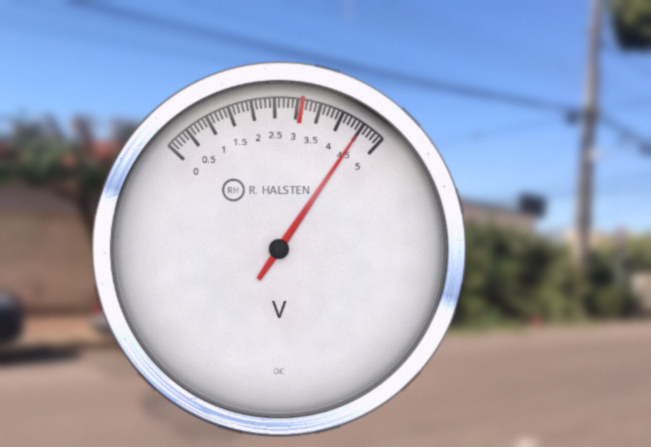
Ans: 4.5 V
